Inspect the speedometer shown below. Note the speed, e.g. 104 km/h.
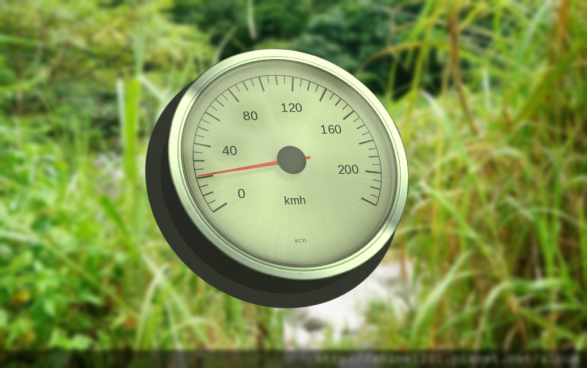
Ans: 20 km/h
